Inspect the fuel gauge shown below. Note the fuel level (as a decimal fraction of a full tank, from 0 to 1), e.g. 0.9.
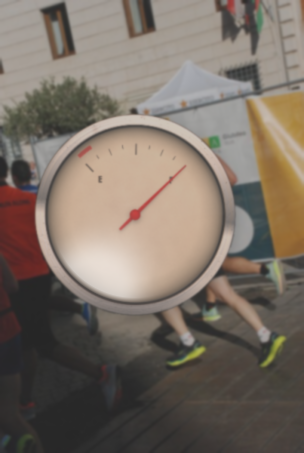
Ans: 1
